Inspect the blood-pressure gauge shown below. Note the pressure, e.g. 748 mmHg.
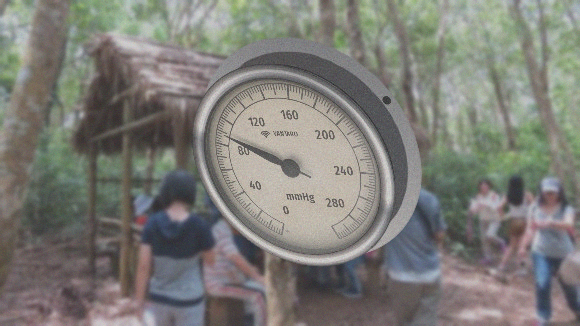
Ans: 90 mmHg
